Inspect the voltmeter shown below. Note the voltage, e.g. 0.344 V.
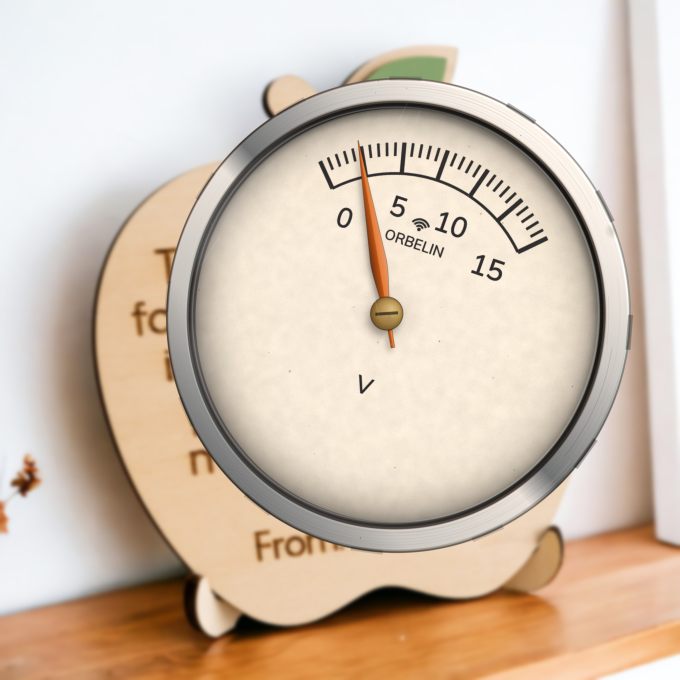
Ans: 2.5 V
